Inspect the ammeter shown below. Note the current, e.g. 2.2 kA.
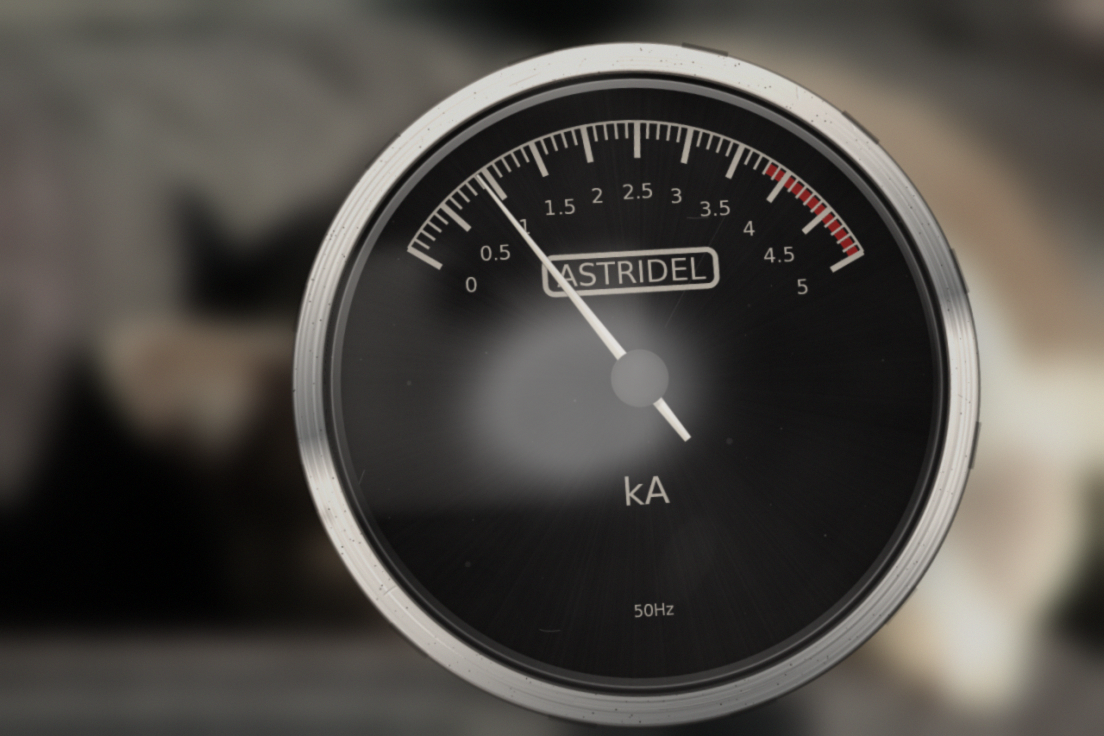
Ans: 0.9 kA
